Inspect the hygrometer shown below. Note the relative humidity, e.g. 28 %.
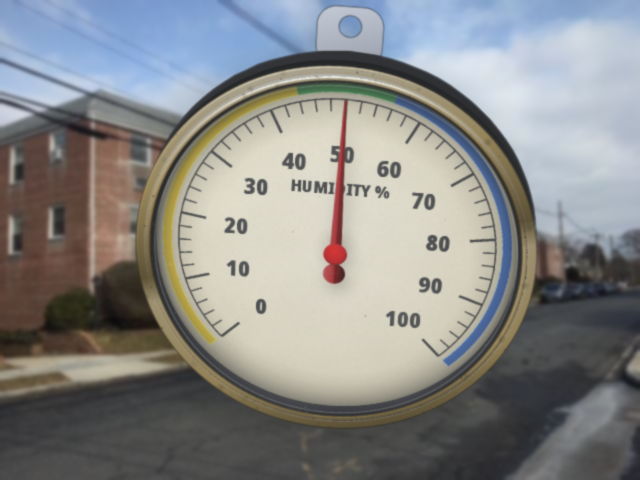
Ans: 50 %
